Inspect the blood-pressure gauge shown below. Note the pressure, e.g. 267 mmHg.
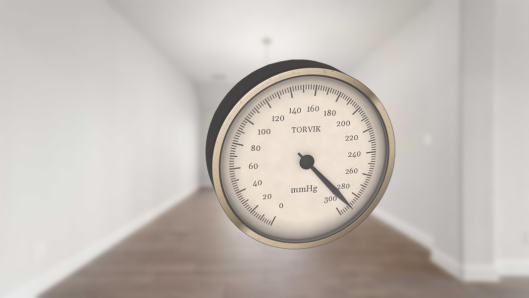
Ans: 290 mmHg
